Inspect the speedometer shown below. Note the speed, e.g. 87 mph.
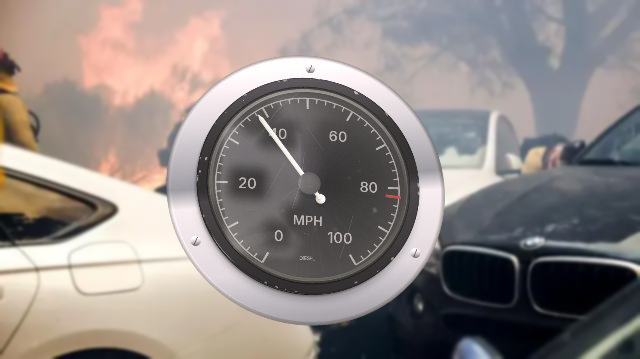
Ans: 38 mph
